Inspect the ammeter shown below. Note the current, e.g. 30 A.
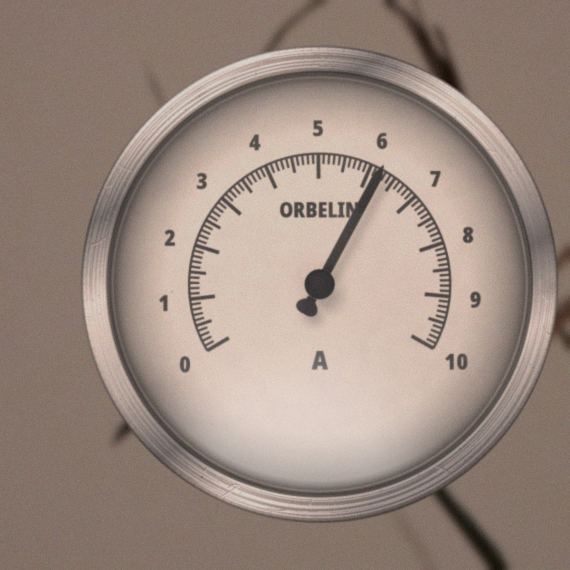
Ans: 6.2 A
